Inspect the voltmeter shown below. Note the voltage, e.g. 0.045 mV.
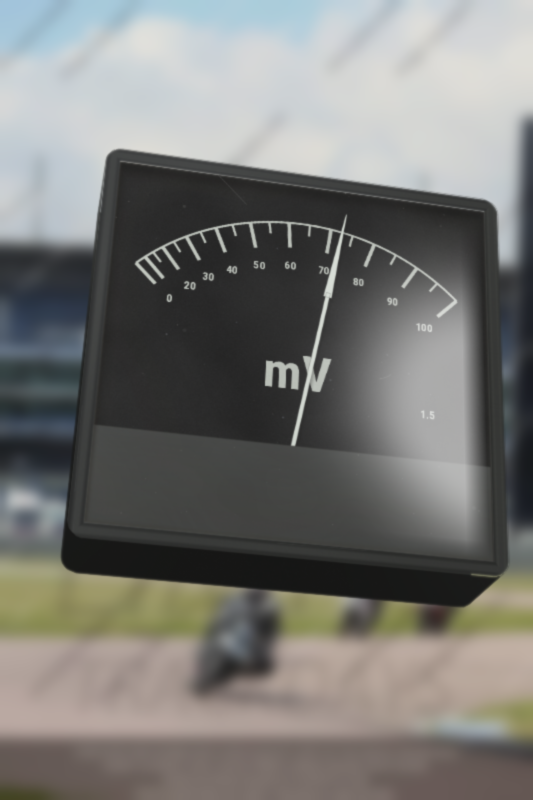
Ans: 72.5 mV
